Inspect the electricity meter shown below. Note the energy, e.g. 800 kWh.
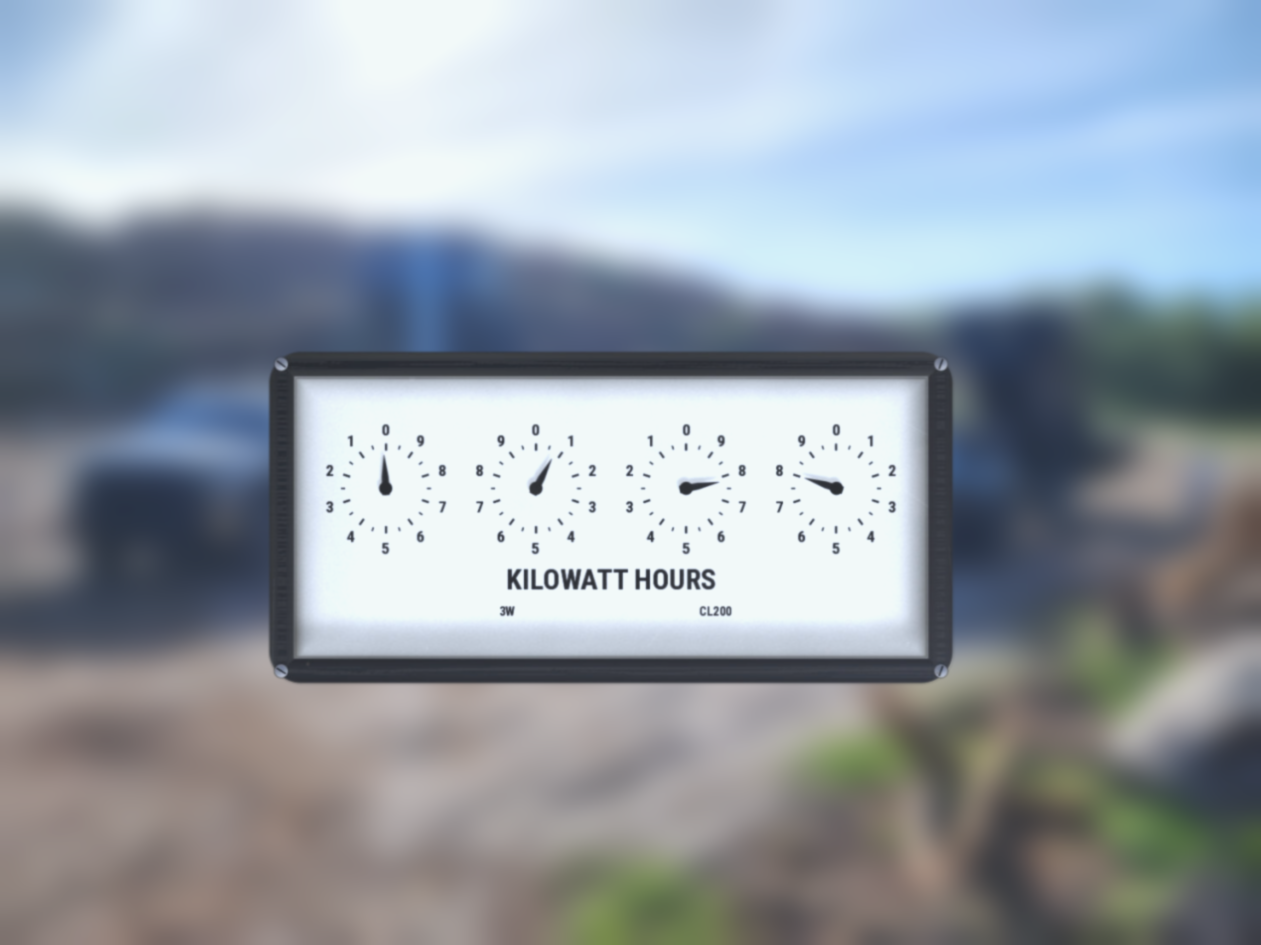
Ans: 78 kWh
